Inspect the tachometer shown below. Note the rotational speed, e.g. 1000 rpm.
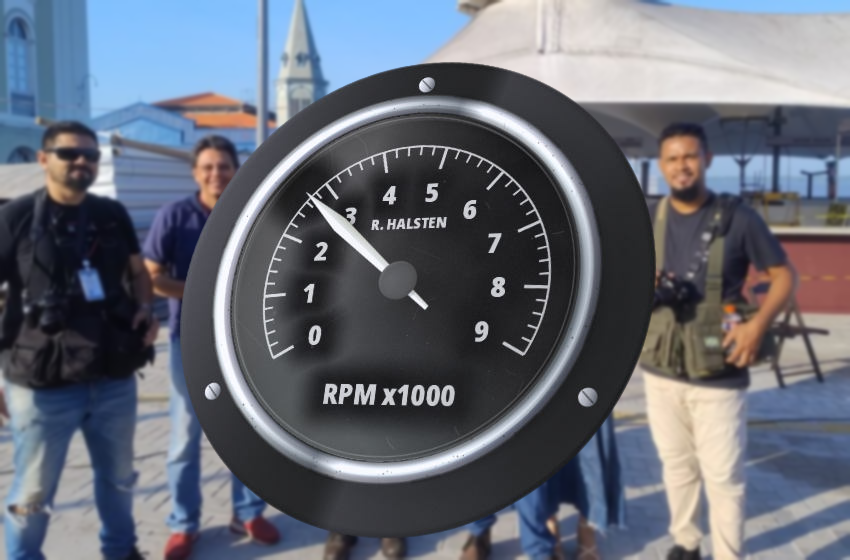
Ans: 2700 rpm
